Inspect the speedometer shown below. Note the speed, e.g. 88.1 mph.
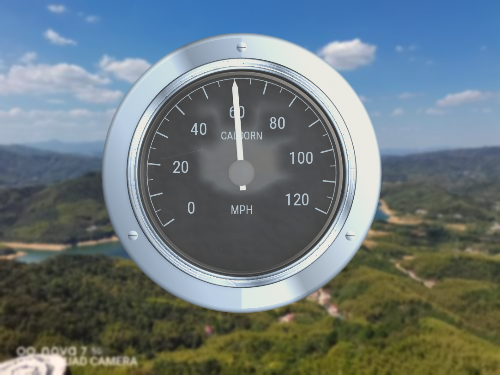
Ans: 60 mph
